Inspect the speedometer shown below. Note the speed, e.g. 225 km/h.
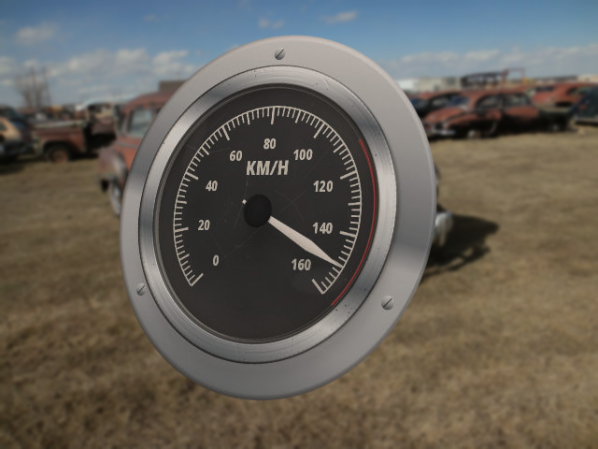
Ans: 150 km/h
